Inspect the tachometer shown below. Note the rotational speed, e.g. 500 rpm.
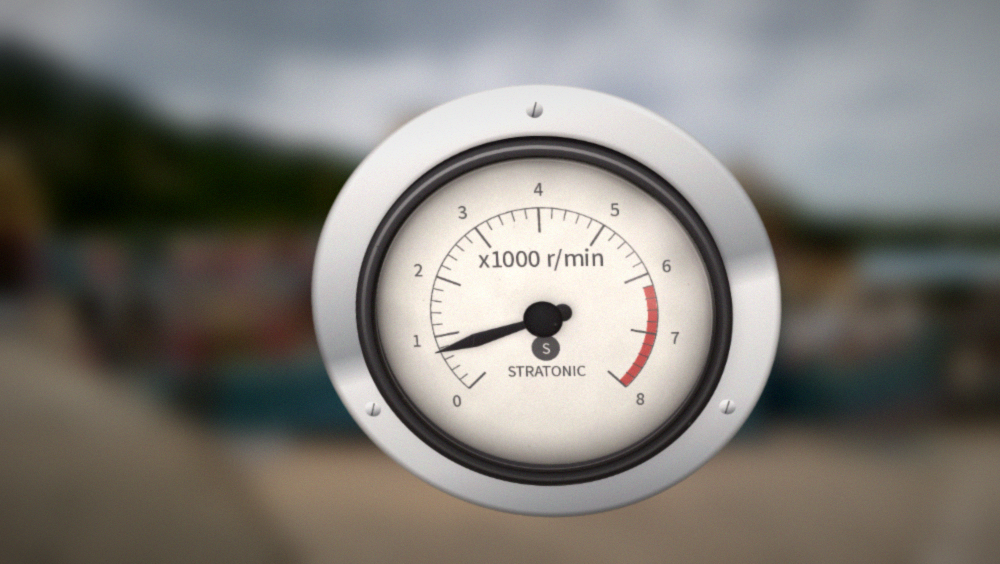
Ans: 800 rpm
